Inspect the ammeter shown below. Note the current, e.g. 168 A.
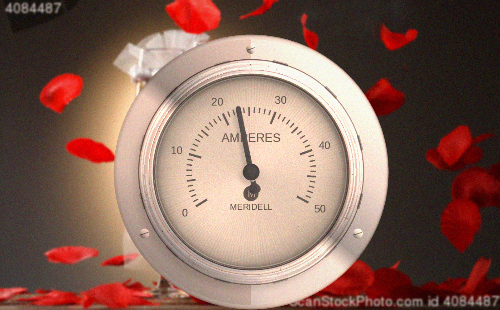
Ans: 23 A
